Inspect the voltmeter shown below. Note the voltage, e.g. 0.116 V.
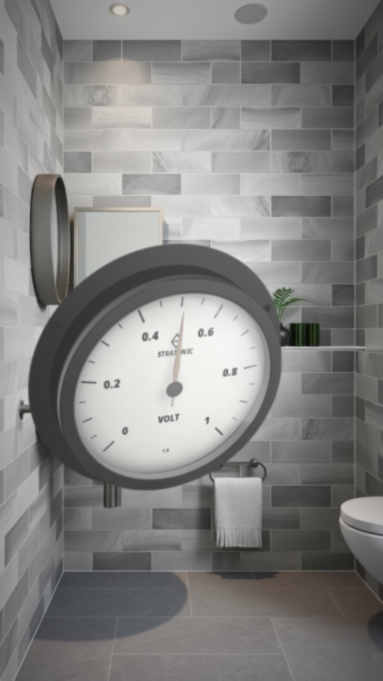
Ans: 0.5 V
